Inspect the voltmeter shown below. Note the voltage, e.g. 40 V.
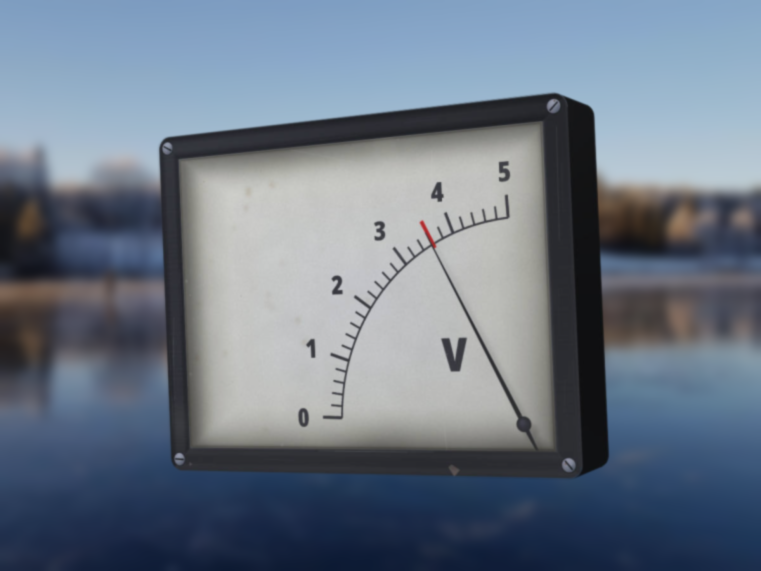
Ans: 3.6 V
